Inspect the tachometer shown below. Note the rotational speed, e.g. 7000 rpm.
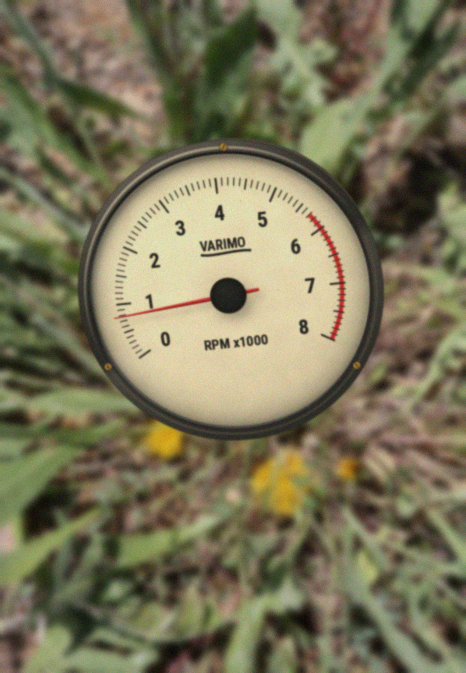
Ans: 800 rpm
